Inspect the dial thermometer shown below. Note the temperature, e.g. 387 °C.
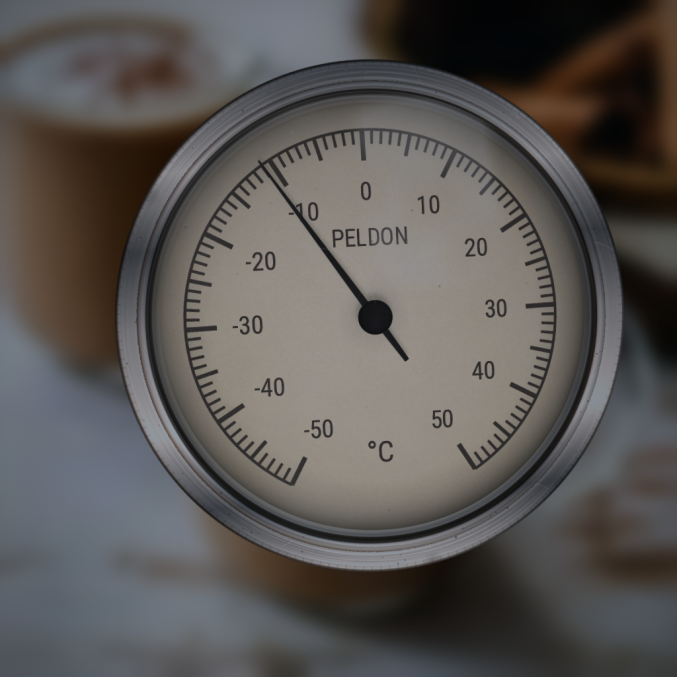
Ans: -11 °C
